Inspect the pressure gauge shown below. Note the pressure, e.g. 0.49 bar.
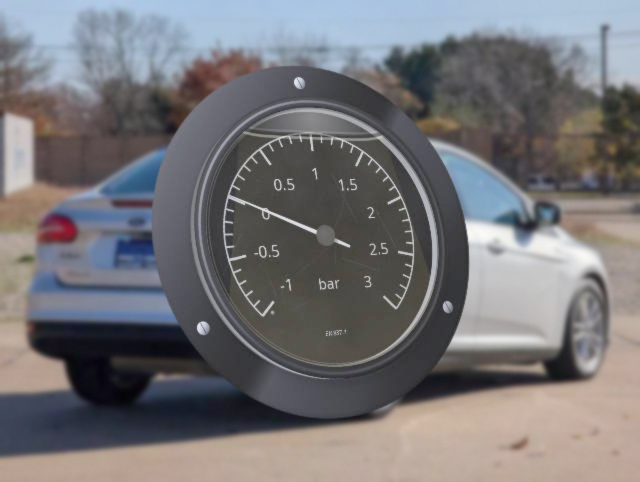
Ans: 0 bar
